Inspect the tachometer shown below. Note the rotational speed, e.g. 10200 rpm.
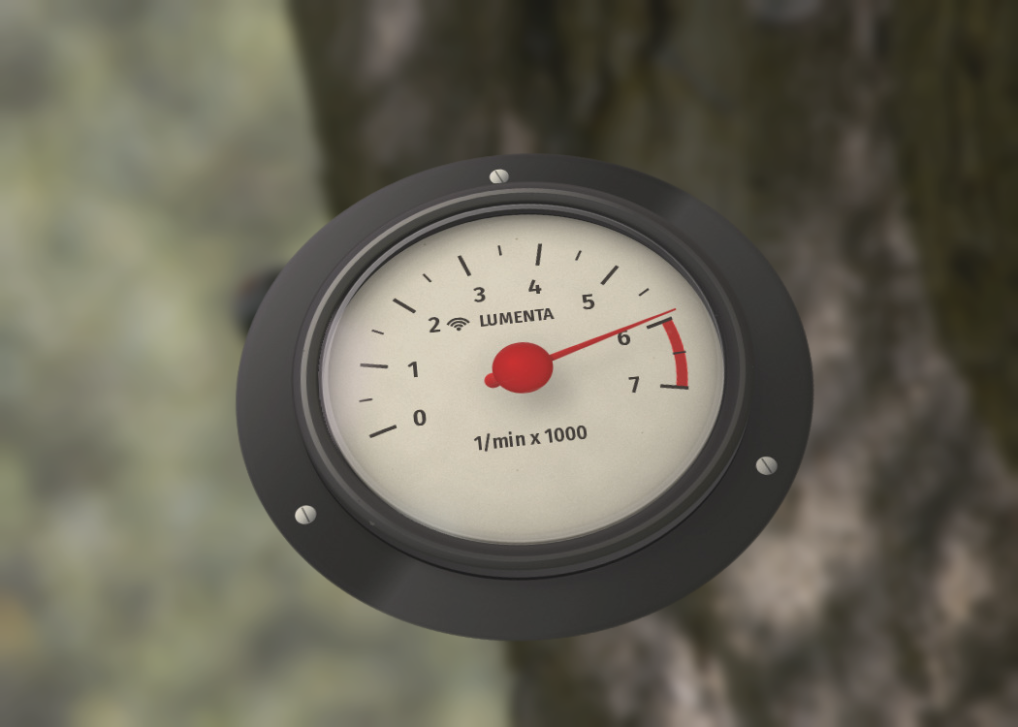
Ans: 6000 rpm
